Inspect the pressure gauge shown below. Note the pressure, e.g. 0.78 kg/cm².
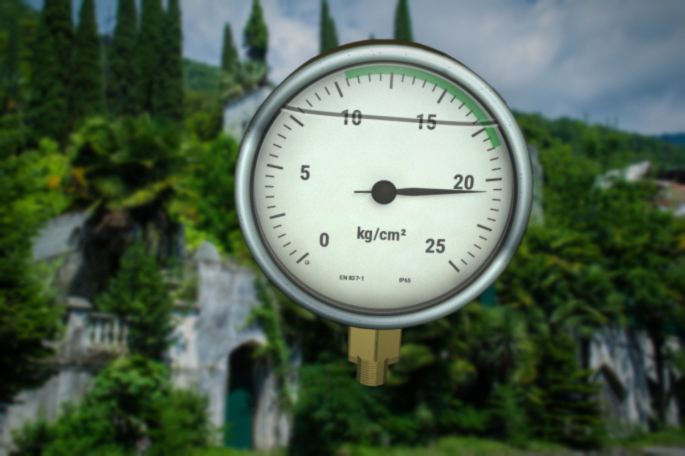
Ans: 20.5 kg/cm²
